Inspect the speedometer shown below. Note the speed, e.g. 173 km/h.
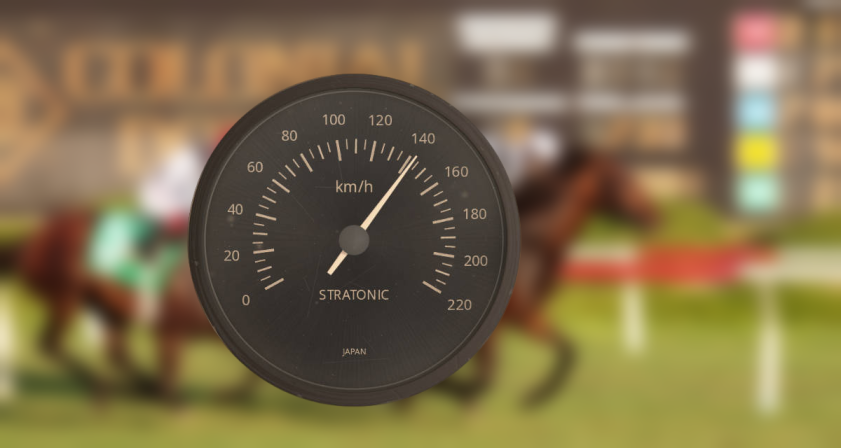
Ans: 142.5 km/h
